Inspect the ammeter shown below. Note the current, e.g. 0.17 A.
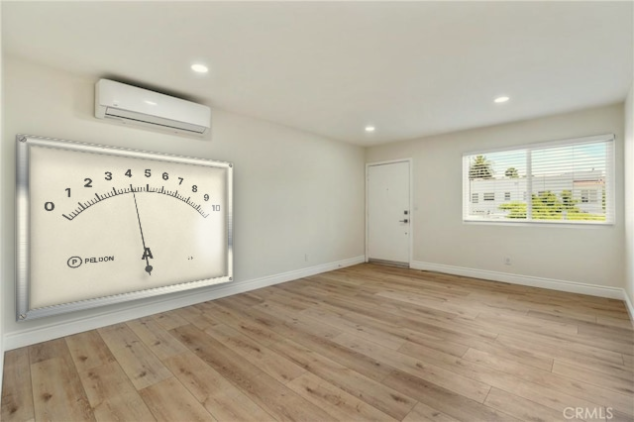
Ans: 4 A
